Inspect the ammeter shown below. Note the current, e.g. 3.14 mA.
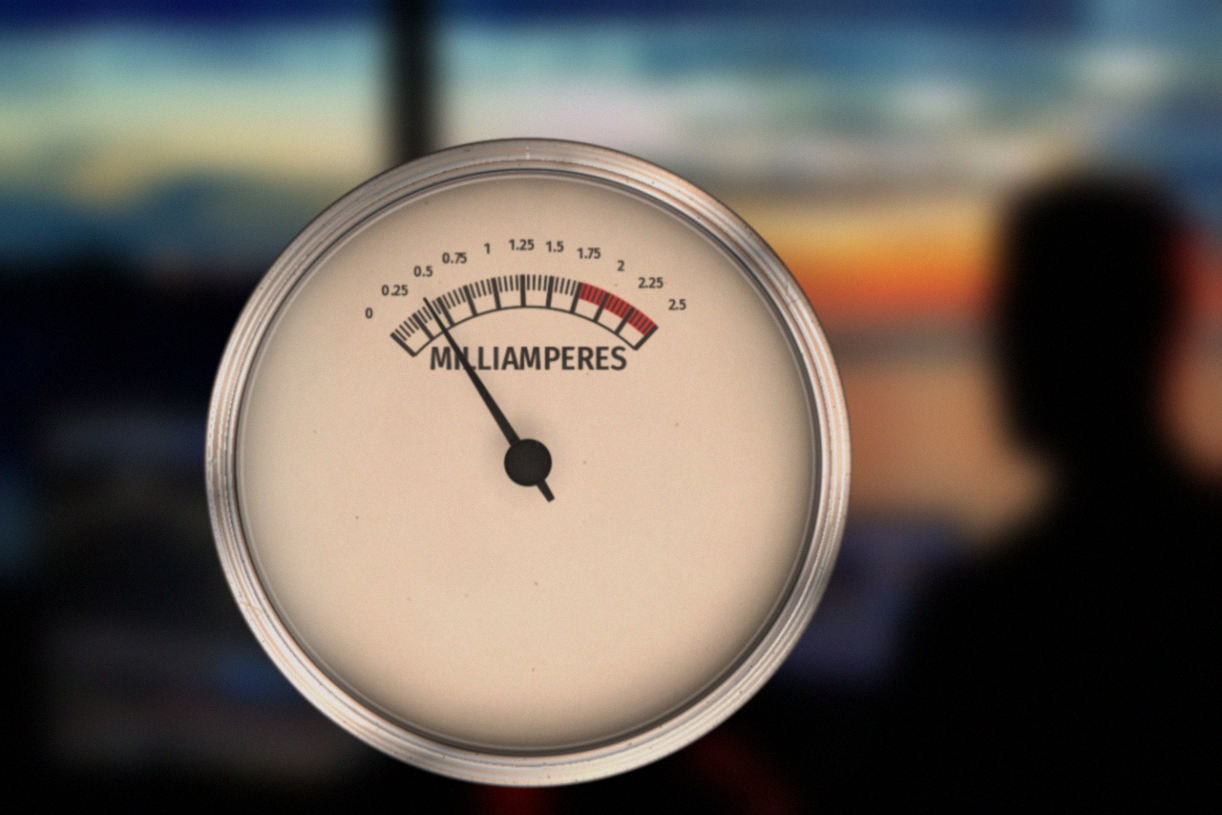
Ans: 0.4 mA
